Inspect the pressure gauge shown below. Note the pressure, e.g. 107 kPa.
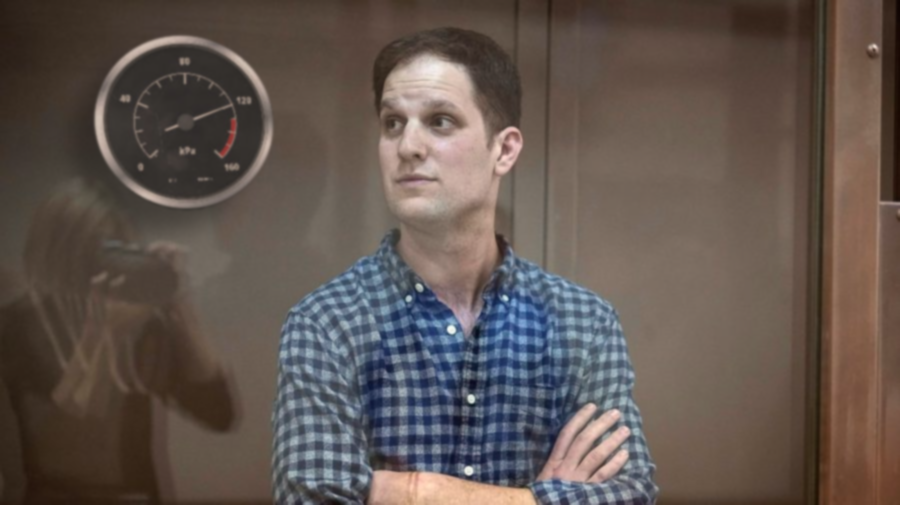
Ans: 120 kPa
